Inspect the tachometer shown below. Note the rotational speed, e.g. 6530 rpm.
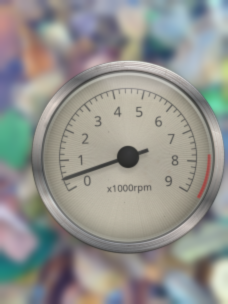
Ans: 400 rpm
